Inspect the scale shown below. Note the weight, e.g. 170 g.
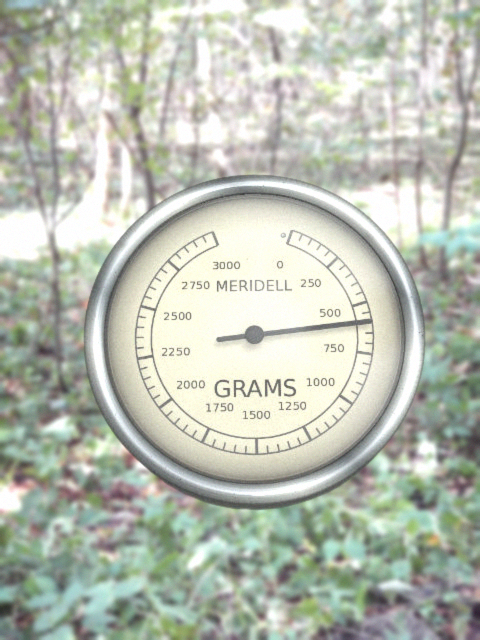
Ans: 600 g
